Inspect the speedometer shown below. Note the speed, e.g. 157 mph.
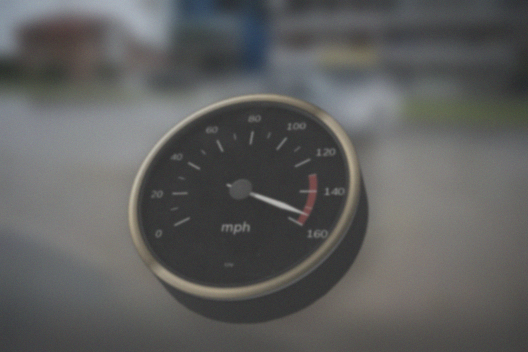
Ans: 155 mph
